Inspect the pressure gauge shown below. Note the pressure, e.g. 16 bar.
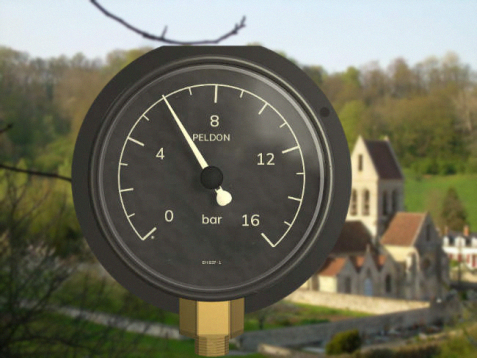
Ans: 6 bar
